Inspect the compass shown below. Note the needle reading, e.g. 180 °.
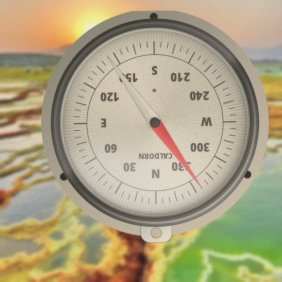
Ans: 325 °
